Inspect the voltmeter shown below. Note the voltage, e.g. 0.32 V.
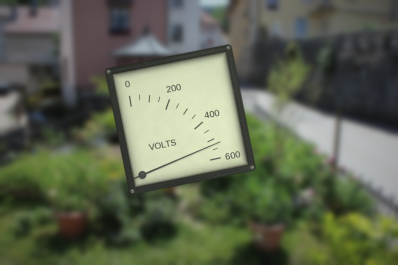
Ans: 525 V
